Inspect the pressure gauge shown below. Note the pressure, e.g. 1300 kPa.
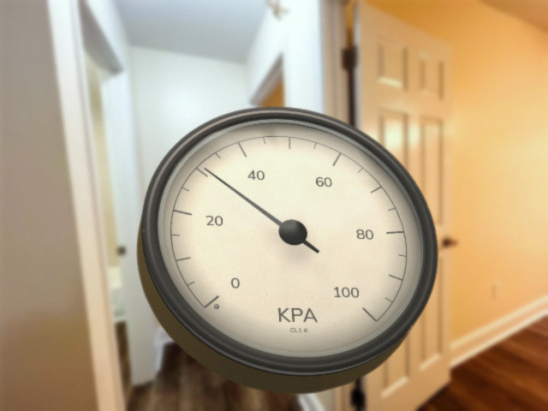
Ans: 30 kPa
